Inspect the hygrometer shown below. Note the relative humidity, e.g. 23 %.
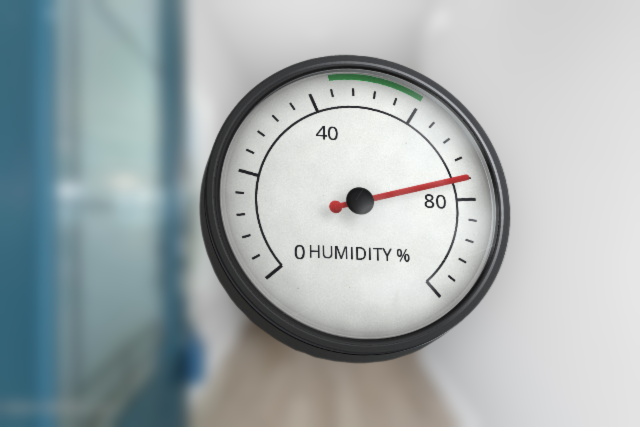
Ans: 76 %
